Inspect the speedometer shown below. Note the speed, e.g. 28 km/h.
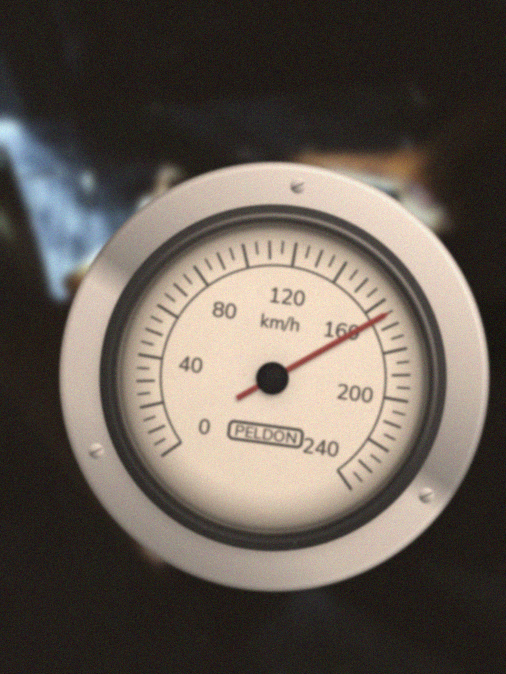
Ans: 165 km/h
